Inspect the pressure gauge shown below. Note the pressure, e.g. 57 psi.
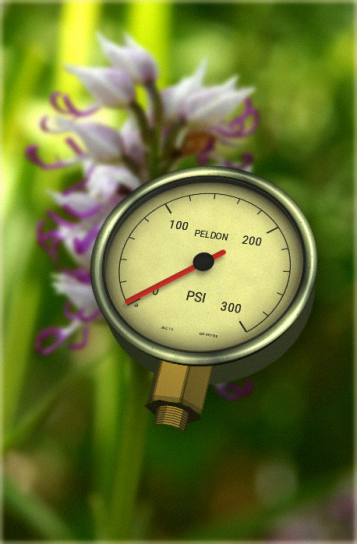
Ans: 0 psi
